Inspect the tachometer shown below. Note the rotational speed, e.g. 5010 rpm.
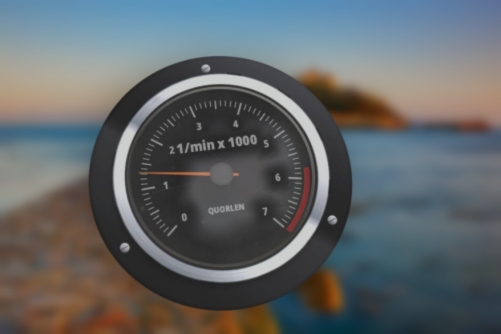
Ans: 1300 rpm
